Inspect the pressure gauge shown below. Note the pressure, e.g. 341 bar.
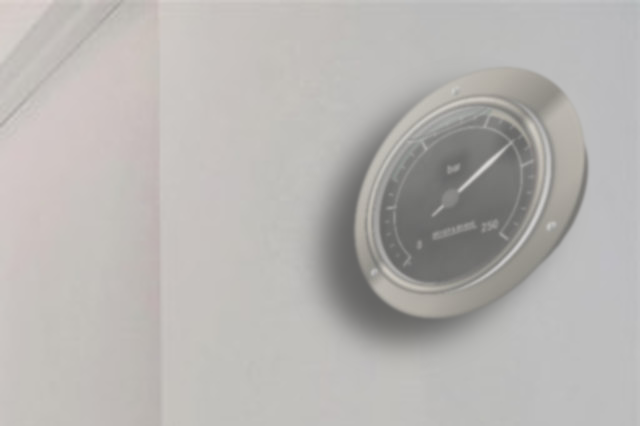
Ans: 180 bar
